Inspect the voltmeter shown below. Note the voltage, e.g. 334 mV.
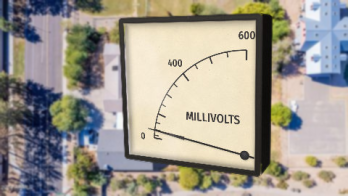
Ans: 100 mV
